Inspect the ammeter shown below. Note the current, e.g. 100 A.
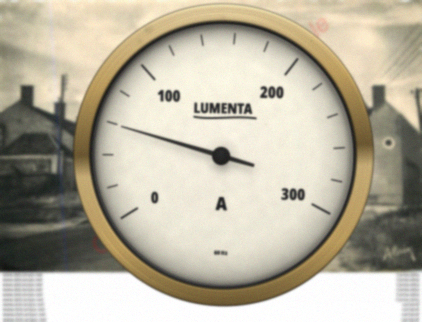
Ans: 60 A
